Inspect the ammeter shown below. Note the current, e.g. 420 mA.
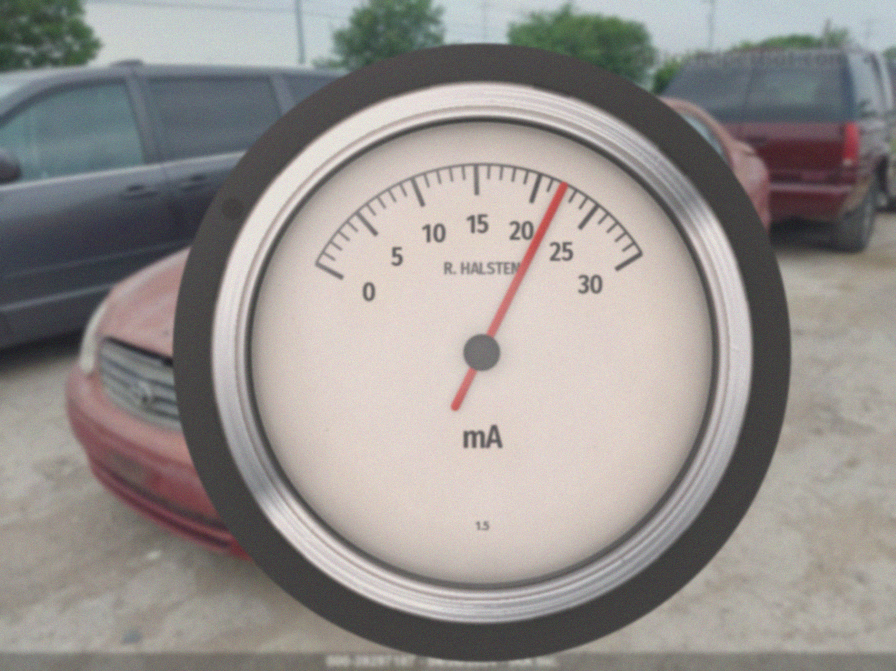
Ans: 22 mA
